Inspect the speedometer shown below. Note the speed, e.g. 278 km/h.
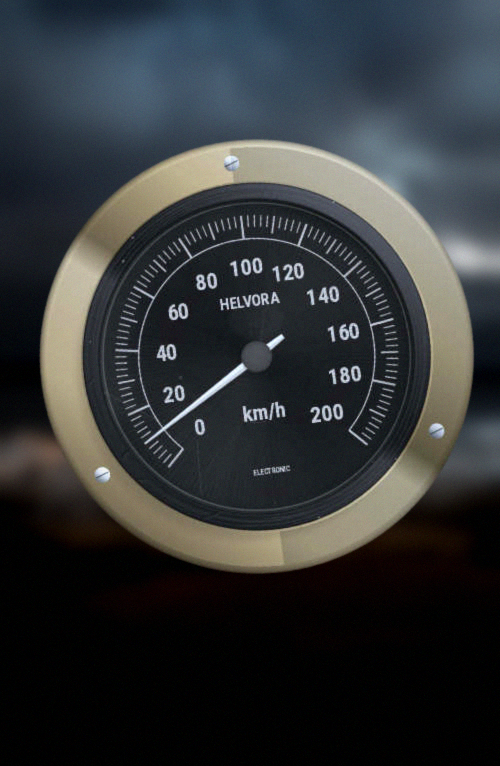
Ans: 10 km/h
